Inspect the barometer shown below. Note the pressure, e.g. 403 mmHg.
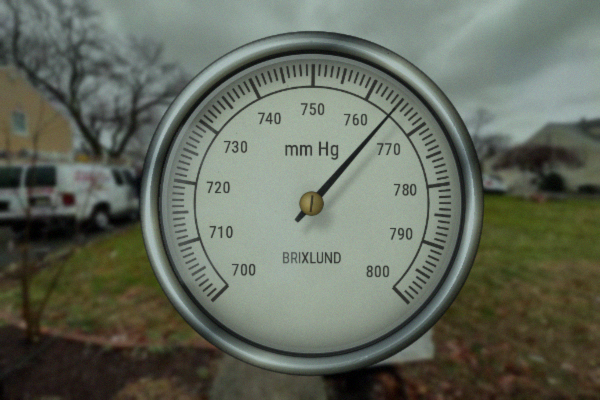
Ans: 765 mmHg
